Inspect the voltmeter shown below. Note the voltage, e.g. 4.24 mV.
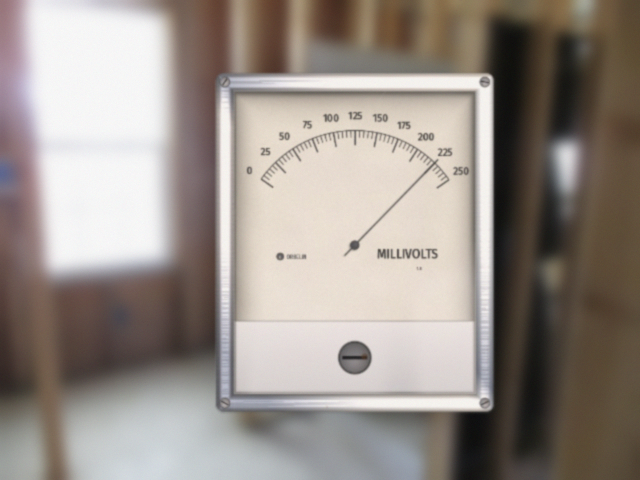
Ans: 225 mV
